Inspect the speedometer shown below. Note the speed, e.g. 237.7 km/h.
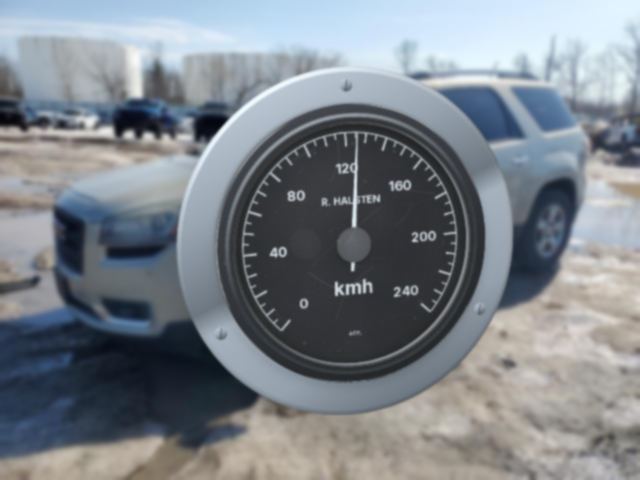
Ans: 125 km/h
